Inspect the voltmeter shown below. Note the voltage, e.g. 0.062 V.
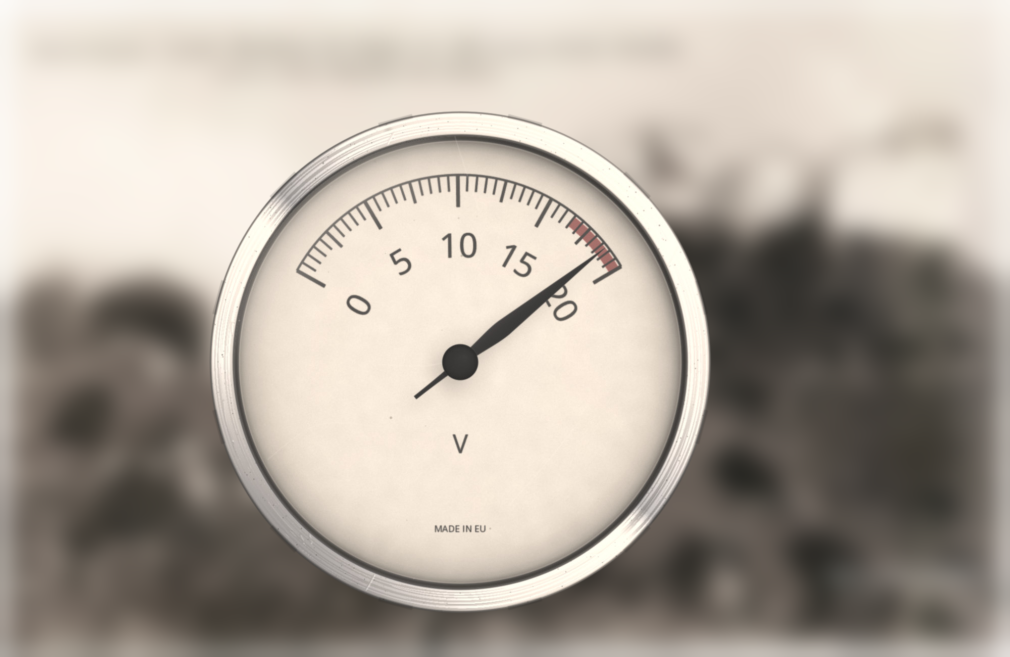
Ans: 18.75 V
